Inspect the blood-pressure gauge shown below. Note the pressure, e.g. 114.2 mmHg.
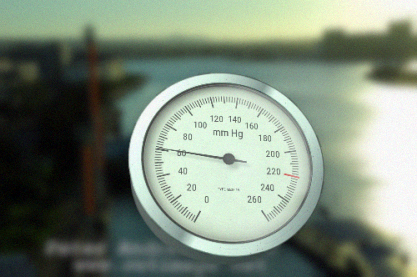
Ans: 60 mmHg
